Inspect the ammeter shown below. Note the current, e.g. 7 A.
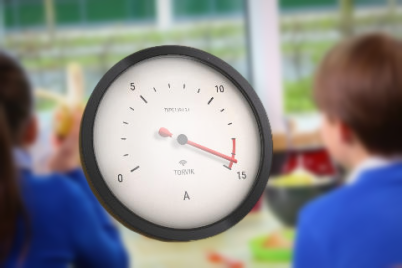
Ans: 14.5 A
